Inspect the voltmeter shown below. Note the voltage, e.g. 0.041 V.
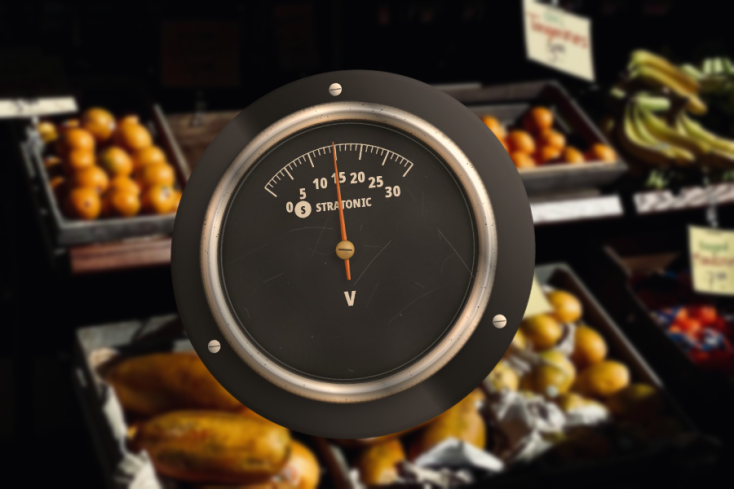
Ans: 15 V
